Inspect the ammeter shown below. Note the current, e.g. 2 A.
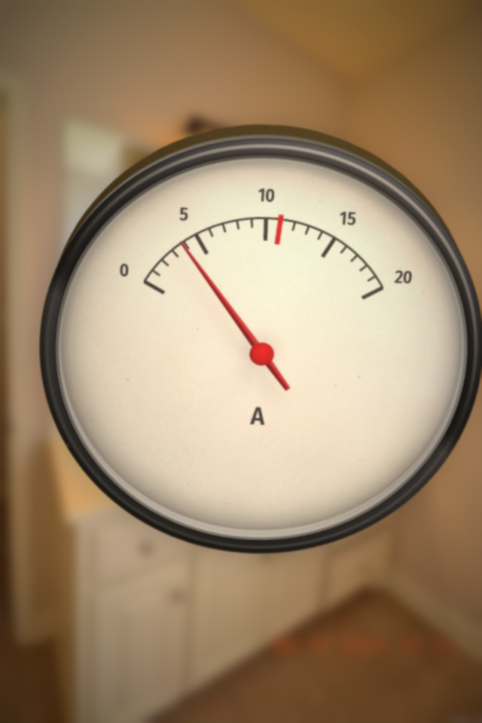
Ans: 4 A
